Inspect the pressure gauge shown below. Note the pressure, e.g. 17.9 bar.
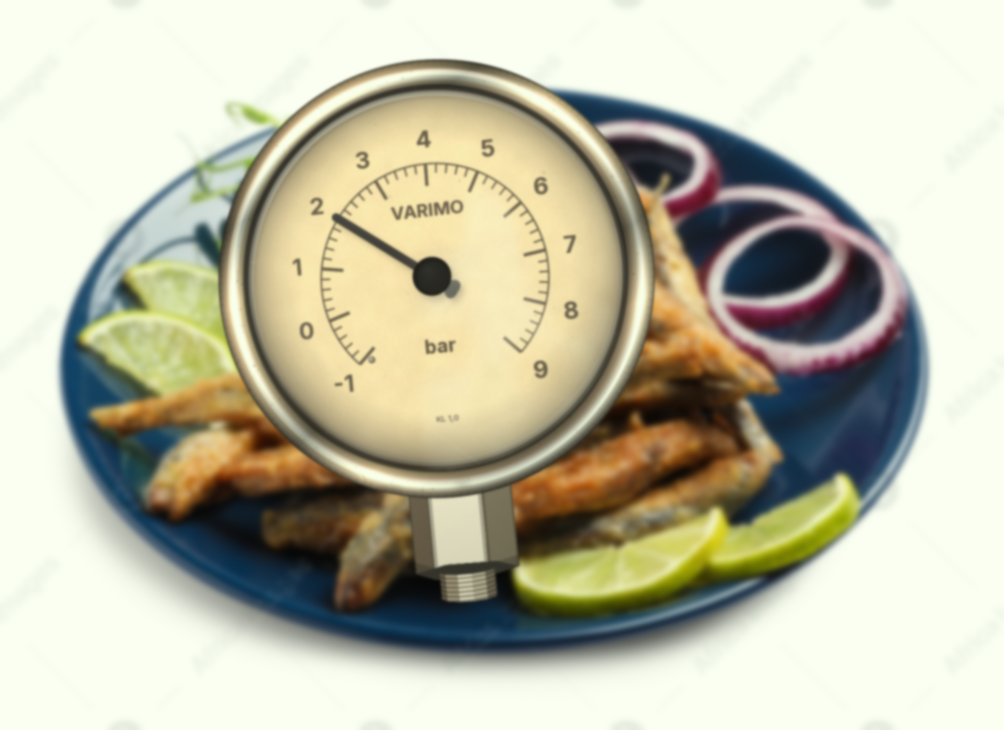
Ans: 2 bar
